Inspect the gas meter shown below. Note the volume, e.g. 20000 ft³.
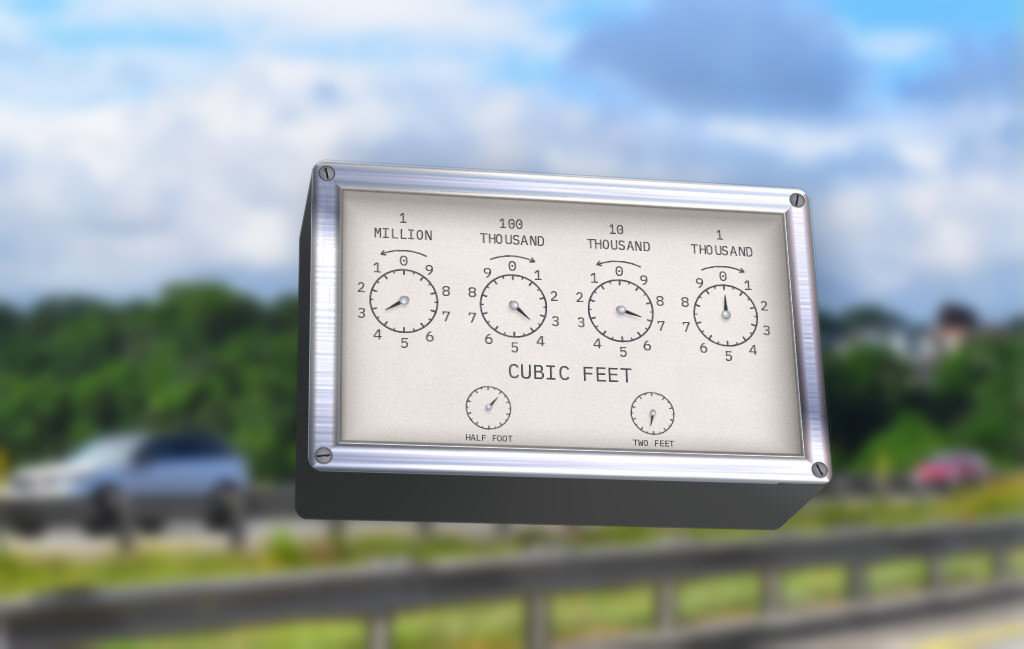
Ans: 337000 ft³
